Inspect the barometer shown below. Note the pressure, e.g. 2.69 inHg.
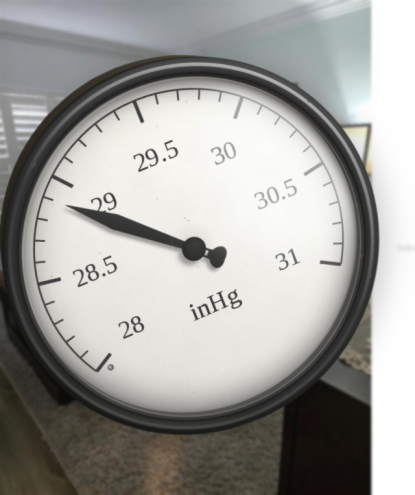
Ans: 28.9 inHg
